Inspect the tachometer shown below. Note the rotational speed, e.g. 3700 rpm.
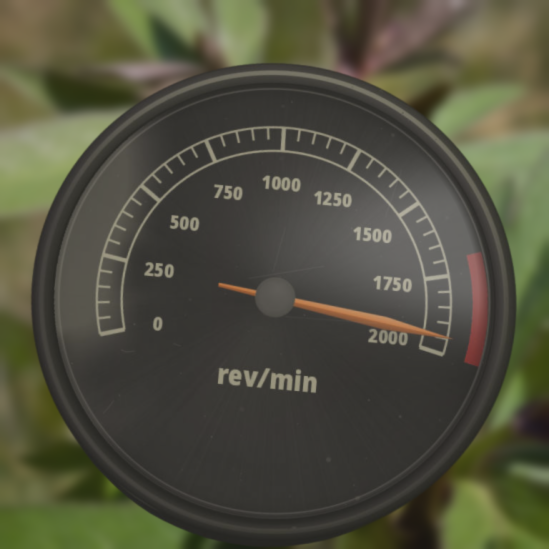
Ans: 1950 rpm
